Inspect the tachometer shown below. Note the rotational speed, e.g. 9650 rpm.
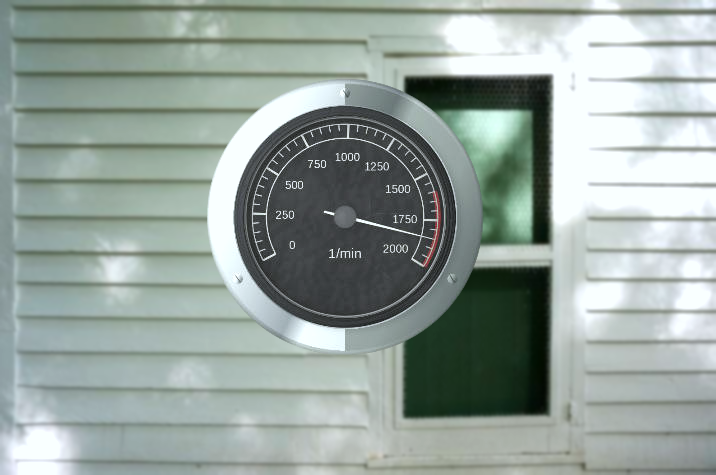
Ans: 1850 rpm
